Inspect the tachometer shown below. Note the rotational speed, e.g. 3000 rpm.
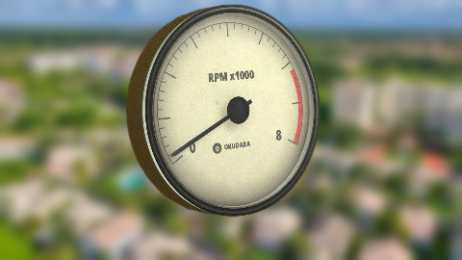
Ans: 200 rpm
